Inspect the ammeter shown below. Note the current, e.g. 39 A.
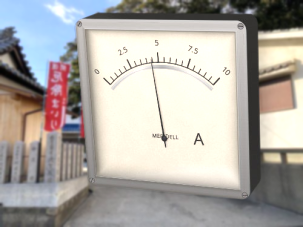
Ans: 4.5 A
